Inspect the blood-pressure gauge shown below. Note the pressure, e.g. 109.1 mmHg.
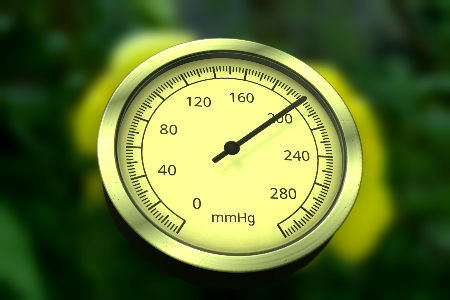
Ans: 200 mmHg
